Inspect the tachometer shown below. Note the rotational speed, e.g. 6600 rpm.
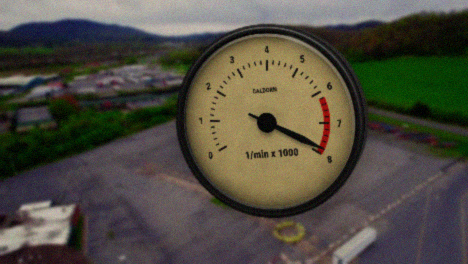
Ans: 7800 rpm
